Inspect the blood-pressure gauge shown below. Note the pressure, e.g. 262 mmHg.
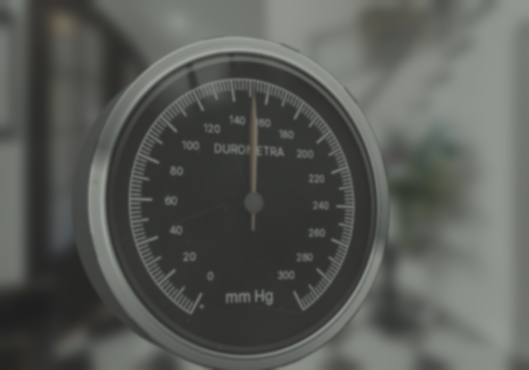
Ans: 150 mmHg
